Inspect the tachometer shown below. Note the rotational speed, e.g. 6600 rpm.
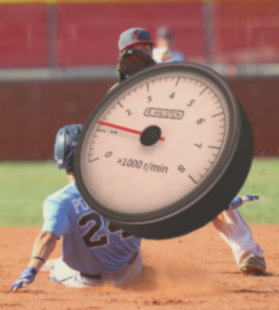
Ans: 1200 rpm
